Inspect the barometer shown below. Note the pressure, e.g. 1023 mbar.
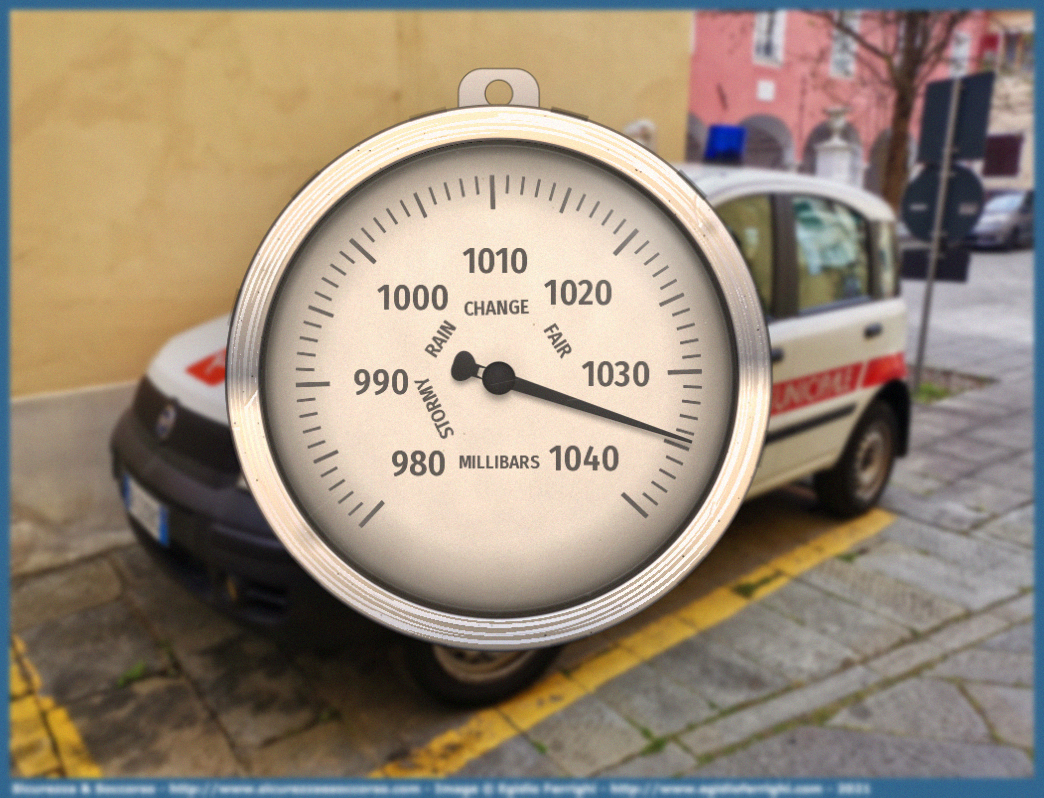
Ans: 1034.5 mbar
